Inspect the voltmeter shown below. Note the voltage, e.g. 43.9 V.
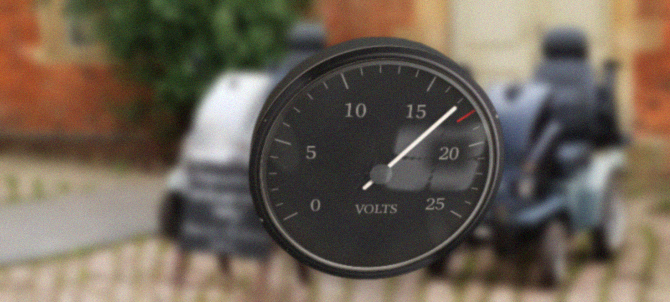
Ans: 17 V
